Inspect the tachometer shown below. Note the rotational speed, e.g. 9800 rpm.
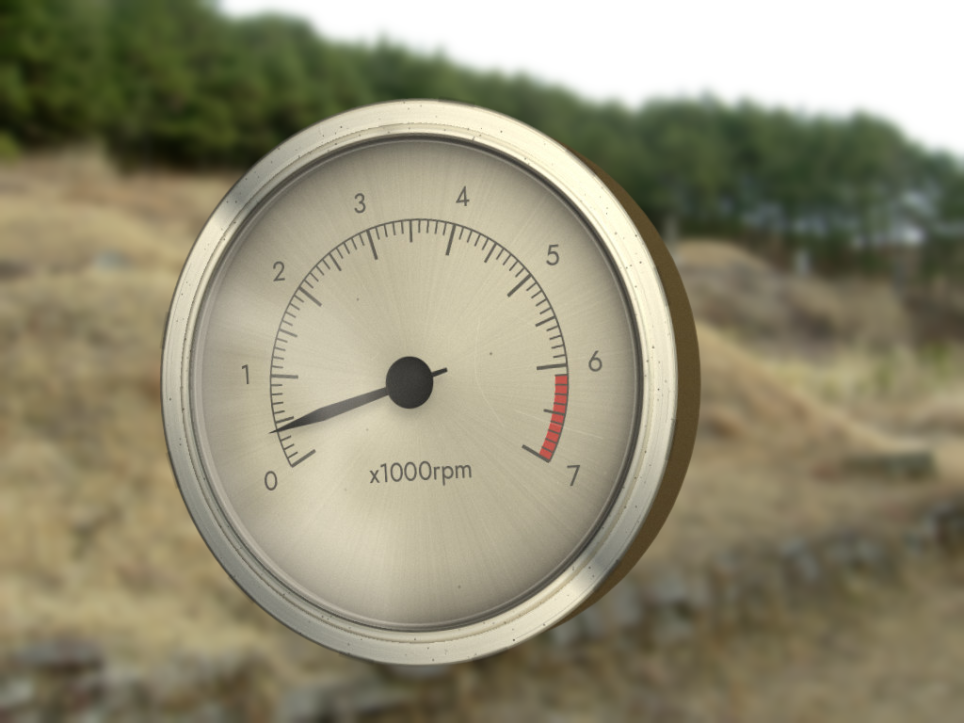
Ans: 400 rpm
